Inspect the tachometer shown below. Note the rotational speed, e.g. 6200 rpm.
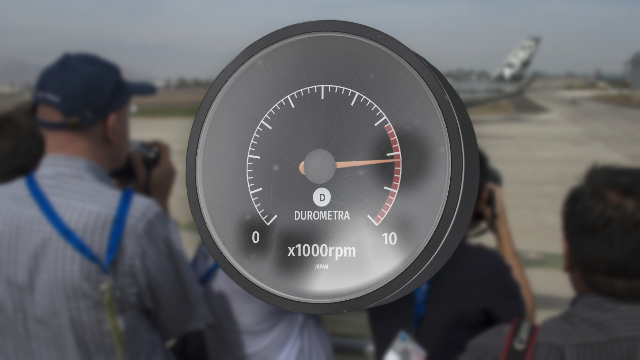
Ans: 8200 rpm
